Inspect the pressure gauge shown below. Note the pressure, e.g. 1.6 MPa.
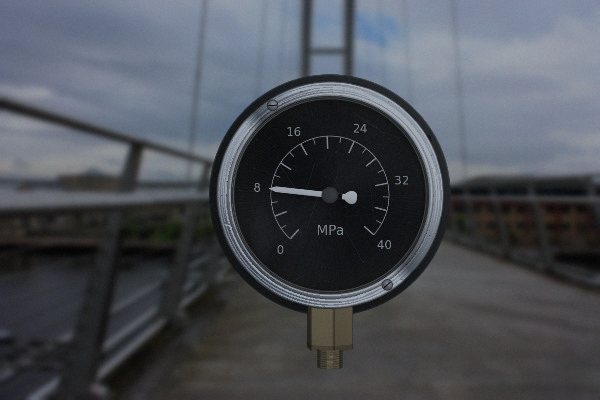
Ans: 8 MPa
